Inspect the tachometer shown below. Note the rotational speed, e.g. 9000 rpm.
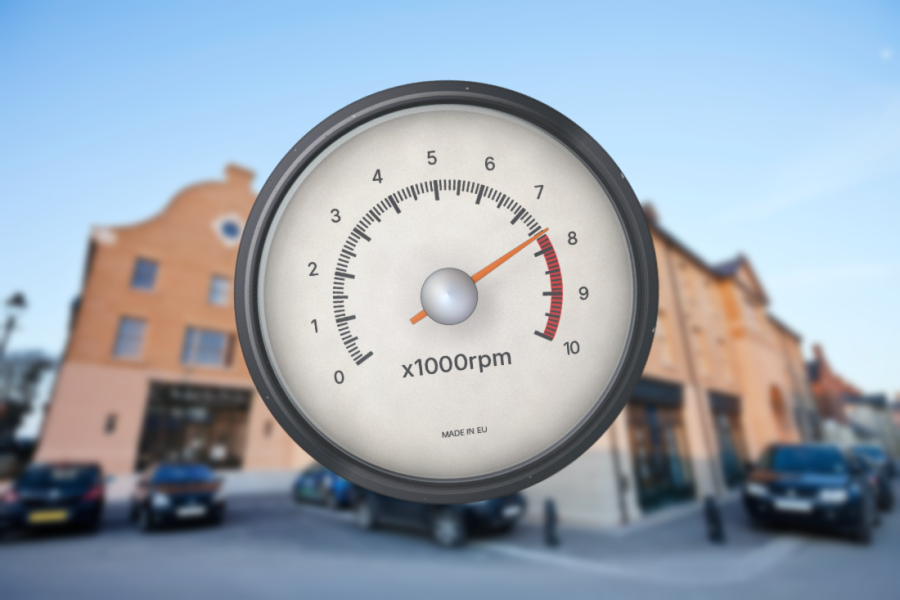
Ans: 7600 rpm
